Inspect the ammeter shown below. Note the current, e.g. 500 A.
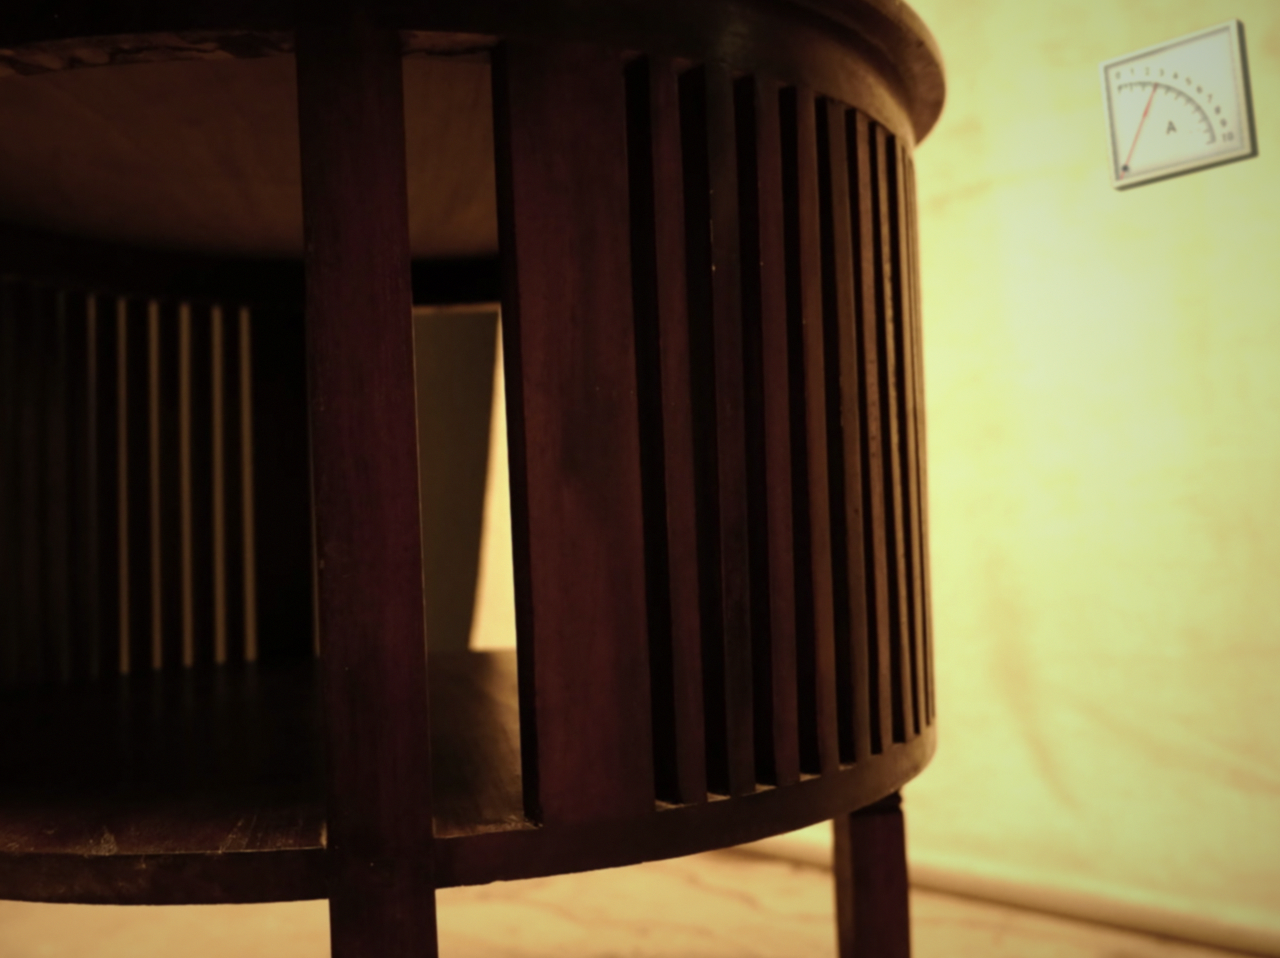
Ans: 3 A
